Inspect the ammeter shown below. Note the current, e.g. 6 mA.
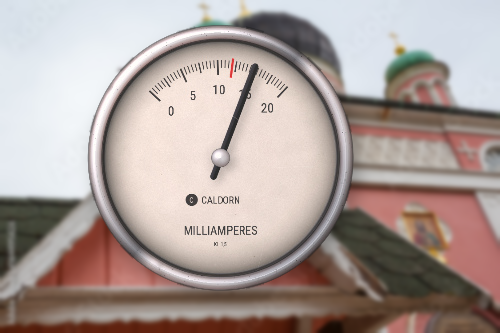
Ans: 15 mA
